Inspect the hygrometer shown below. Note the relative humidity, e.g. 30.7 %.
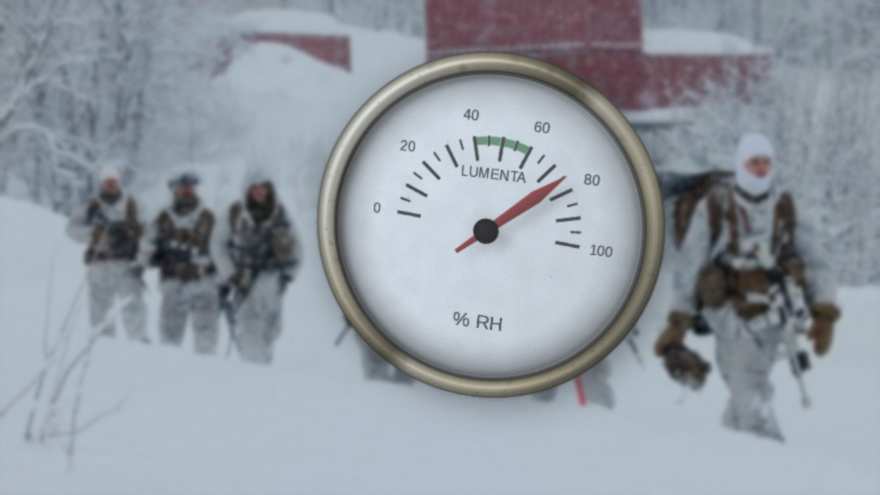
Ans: 75 %
